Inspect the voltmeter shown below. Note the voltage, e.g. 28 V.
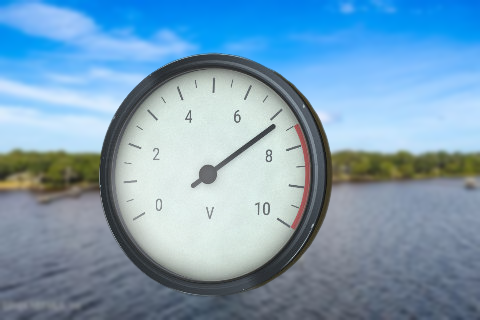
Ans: 7.25 V
